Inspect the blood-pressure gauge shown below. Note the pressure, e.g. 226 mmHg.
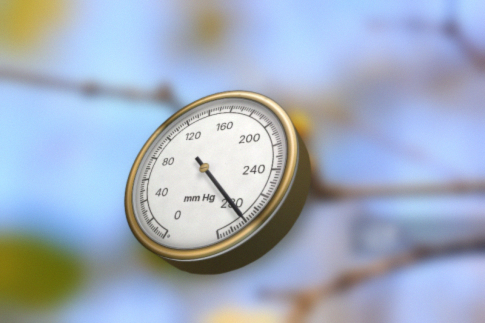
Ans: 280 mmHg
